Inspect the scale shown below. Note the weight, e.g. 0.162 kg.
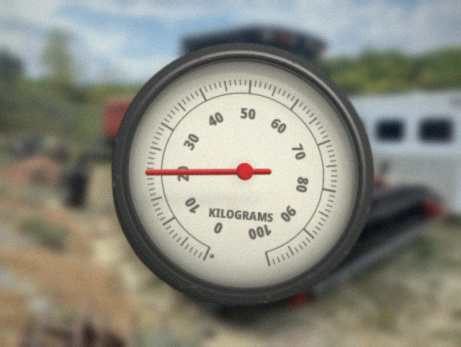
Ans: 20 kg
